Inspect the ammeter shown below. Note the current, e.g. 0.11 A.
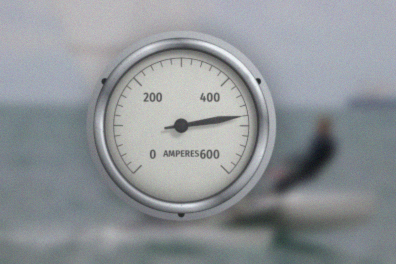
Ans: 480 A
